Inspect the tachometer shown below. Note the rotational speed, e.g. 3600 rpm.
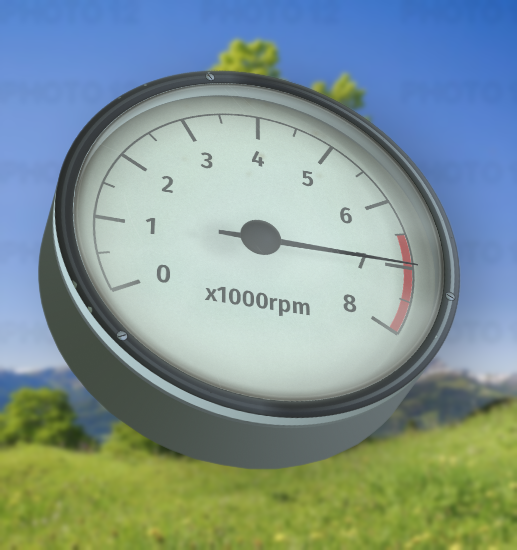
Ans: 7000 rpm
